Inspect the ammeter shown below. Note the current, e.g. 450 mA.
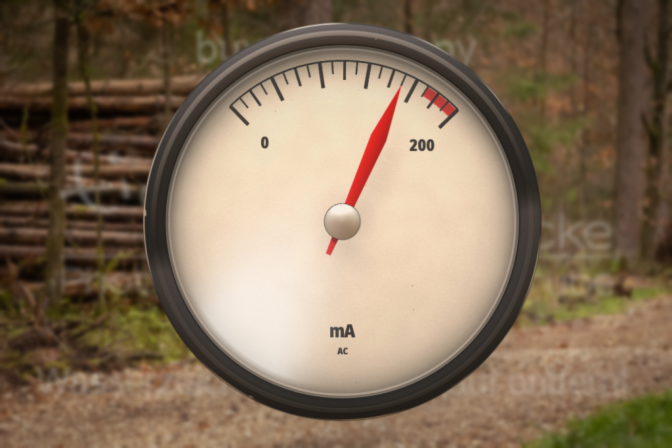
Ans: 150 mA
